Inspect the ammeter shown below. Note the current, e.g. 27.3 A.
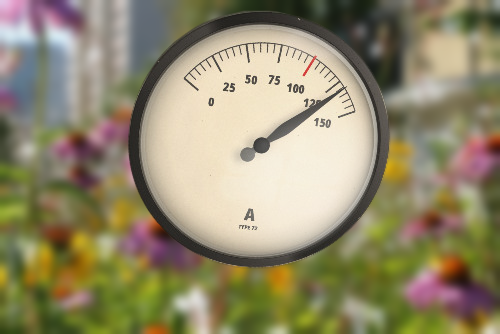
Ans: 130 A
